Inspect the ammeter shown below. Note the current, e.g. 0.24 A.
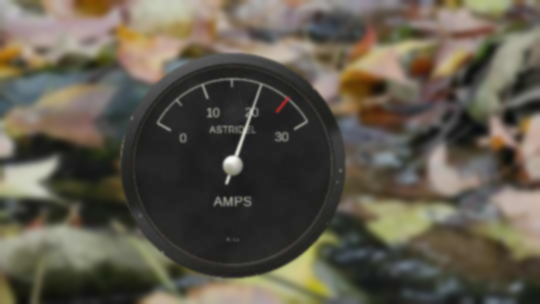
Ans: 20 A
